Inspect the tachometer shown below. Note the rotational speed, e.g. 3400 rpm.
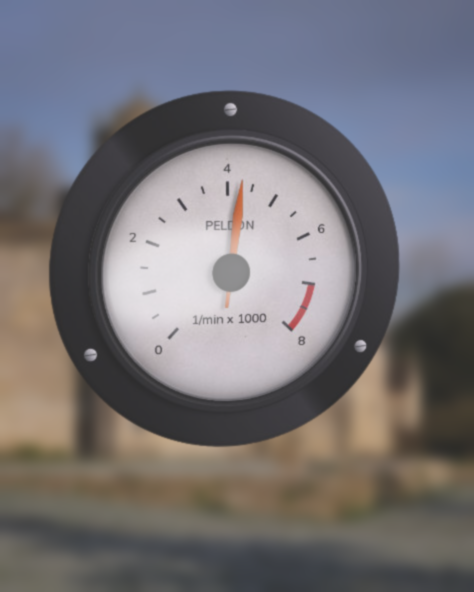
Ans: 4250 rpm
